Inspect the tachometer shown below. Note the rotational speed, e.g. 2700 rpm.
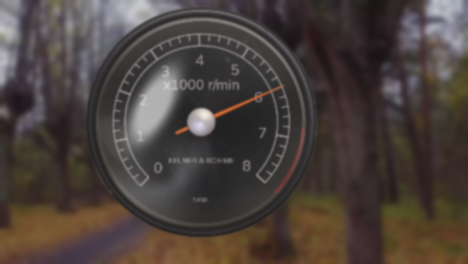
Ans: 6000 rpm
